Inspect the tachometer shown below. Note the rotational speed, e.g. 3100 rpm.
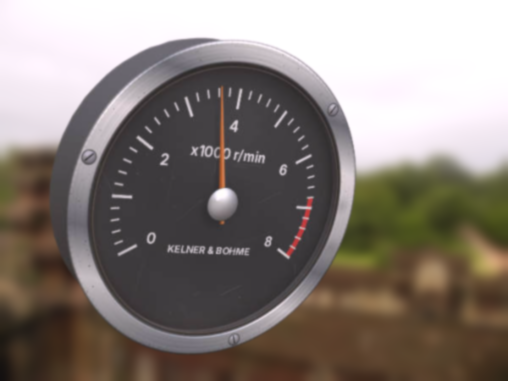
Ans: 3600 rpm
